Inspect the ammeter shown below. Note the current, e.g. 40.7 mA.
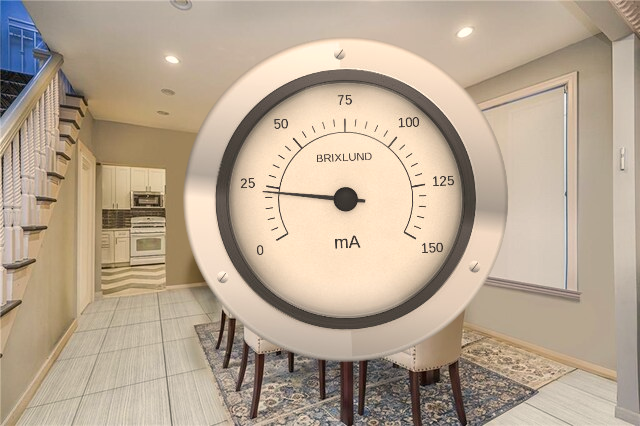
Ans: 22.5 mA
